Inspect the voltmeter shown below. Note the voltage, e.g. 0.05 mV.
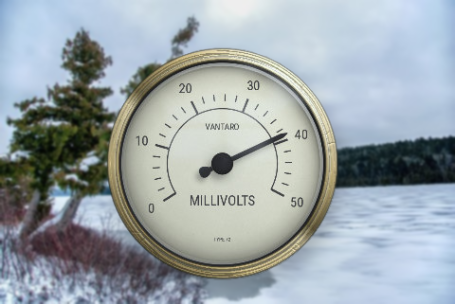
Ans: 39 mV
